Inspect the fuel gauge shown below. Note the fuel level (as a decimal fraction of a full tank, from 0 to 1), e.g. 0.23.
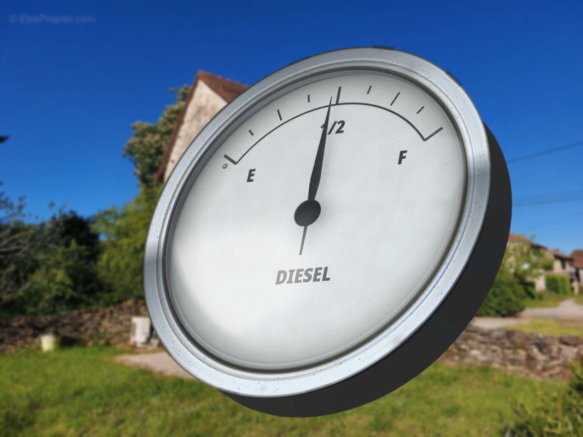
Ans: 0.5
